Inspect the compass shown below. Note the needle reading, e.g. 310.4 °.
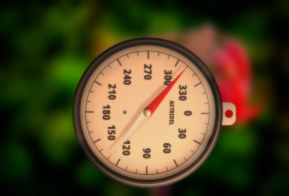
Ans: 310 °
